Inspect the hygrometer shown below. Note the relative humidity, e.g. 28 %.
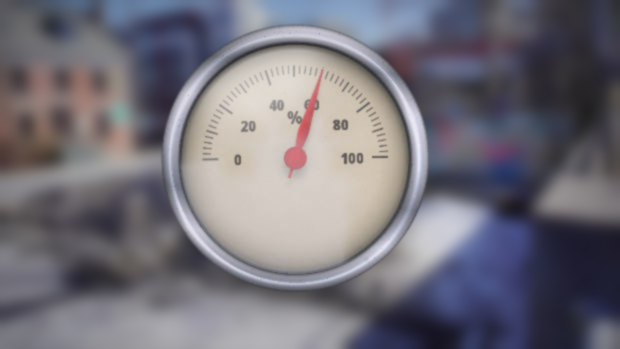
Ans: 60 %
